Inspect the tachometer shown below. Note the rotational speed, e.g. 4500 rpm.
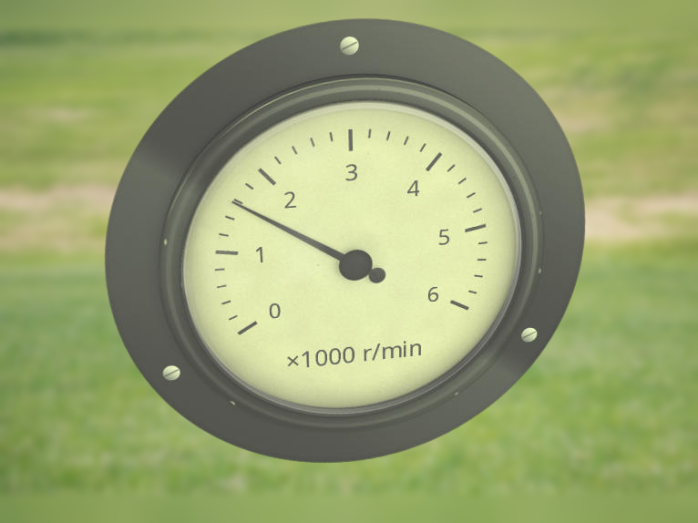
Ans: 1600 rpm
